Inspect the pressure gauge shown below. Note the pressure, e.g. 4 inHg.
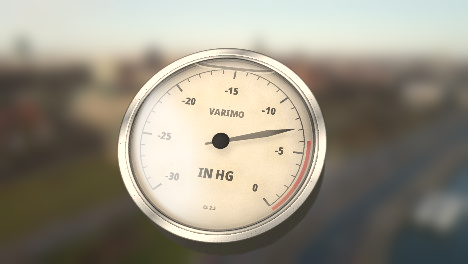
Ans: -7 inHg
